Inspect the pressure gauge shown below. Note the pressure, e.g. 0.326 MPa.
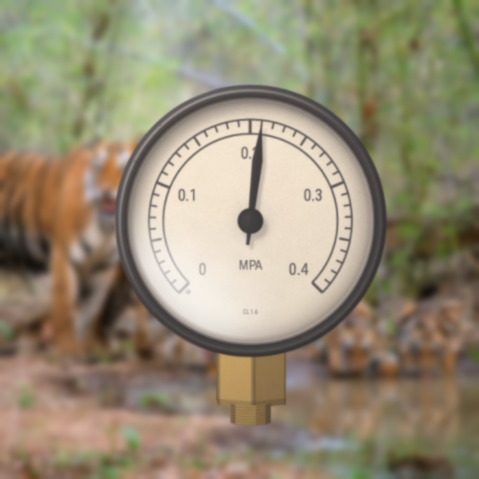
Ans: 0.21 MPa
